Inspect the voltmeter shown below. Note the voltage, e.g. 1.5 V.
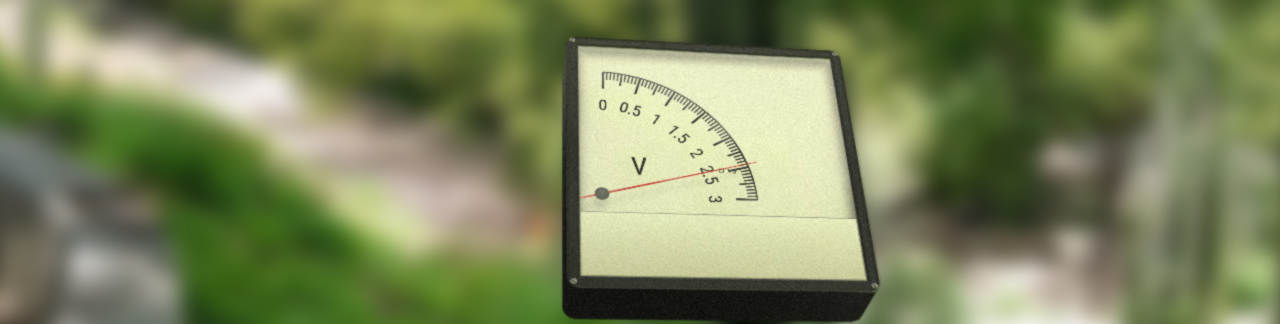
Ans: 2.5 V
